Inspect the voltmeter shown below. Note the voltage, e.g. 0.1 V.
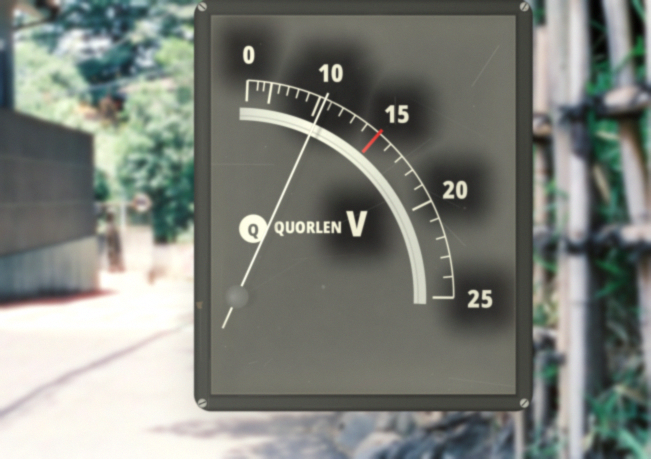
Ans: 10.5 V
